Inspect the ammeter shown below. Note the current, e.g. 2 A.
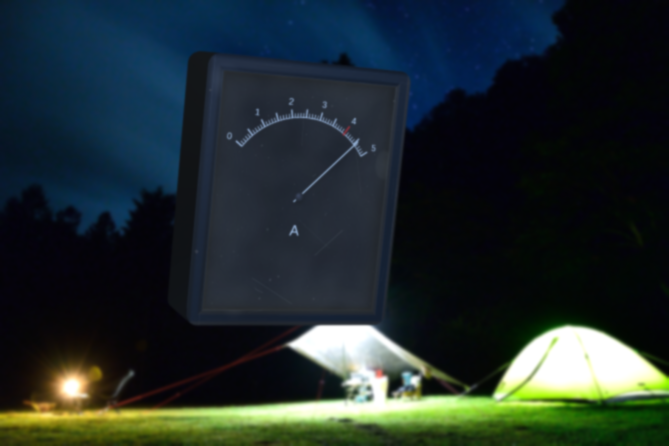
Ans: 4.5 A
